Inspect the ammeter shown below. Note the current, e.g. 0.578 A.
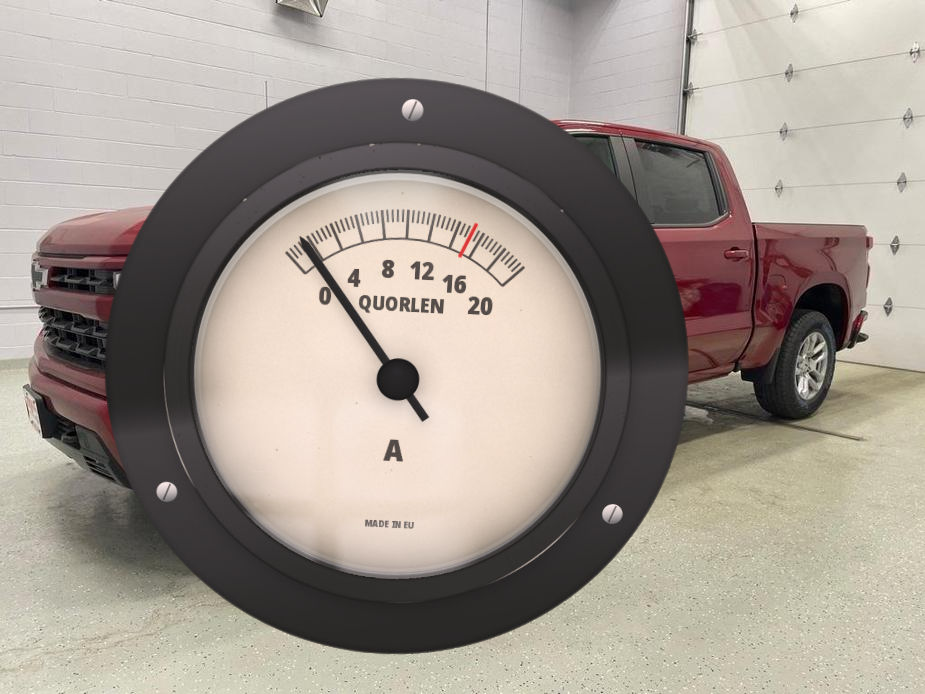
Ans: 1.6 A
